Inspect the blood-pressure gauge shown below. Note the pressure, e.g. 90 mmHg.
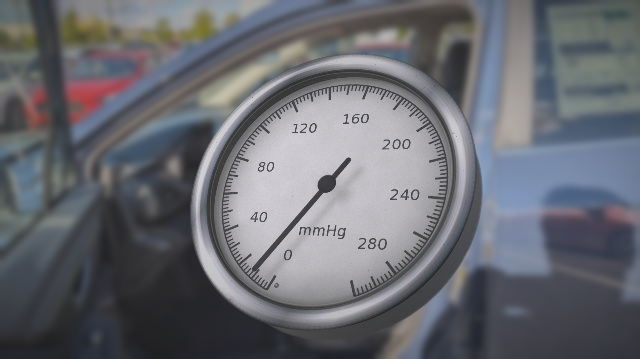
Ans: 10 mmHg
